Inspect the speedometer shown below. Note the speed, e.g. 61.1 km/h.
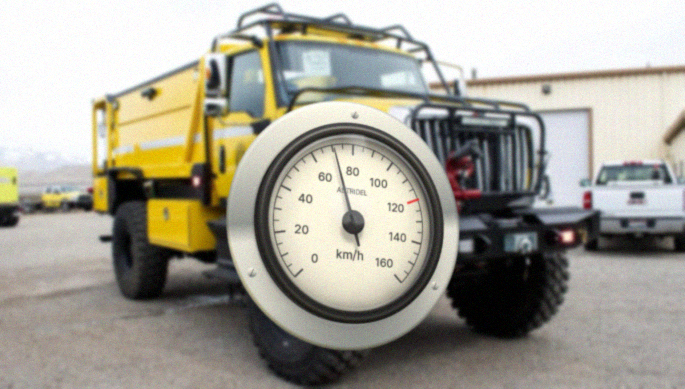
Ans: 70 km/h
